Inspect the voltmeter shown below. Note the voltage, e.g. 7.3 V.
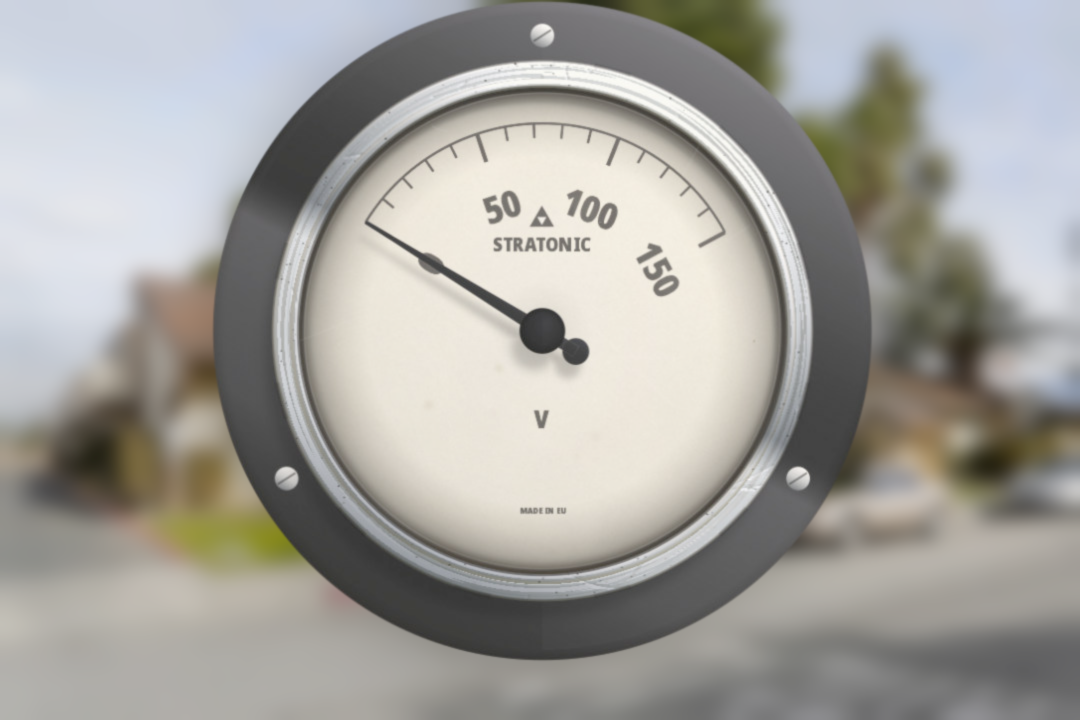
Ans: 0 V
